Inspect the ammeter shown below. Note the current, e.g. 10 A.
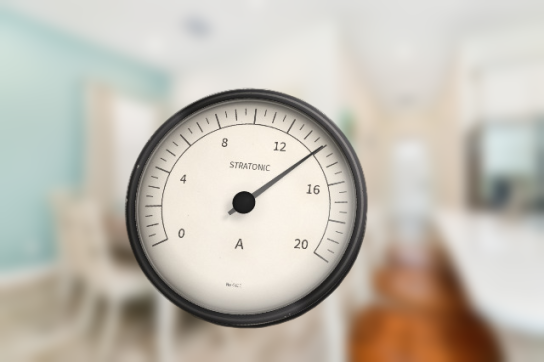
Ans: 14 A
